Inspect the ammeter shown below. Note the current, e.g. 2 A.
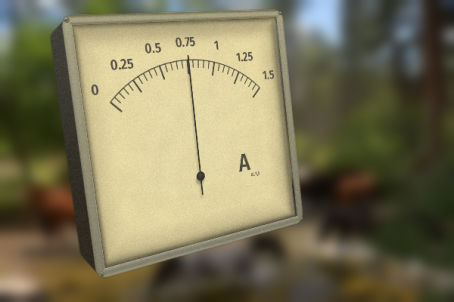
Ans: 0.75 A
